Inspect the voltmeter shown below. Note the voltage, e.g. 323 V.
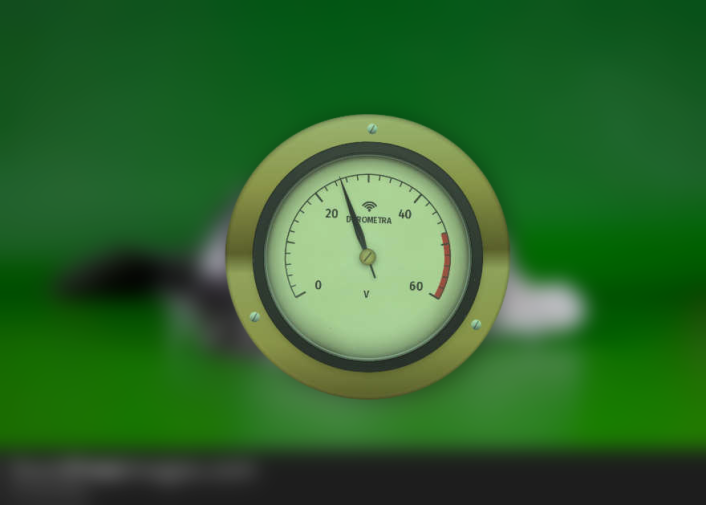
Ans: 25 V
